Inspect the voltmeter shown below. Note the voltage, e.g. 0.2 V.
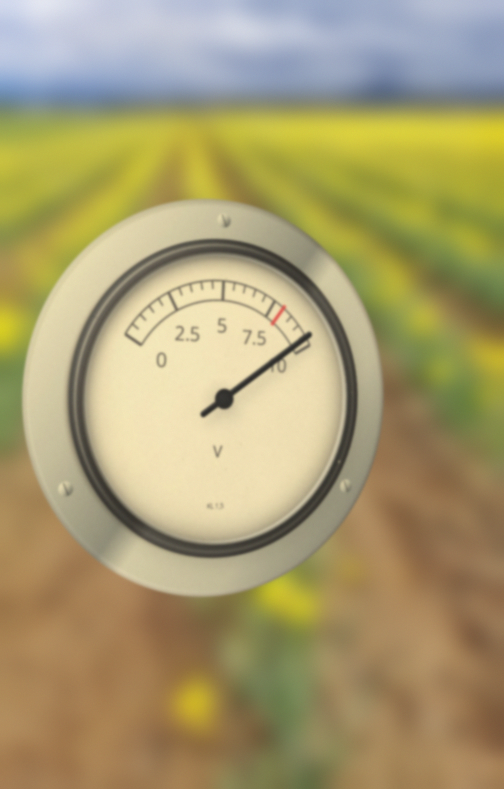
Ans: 9.5 V
